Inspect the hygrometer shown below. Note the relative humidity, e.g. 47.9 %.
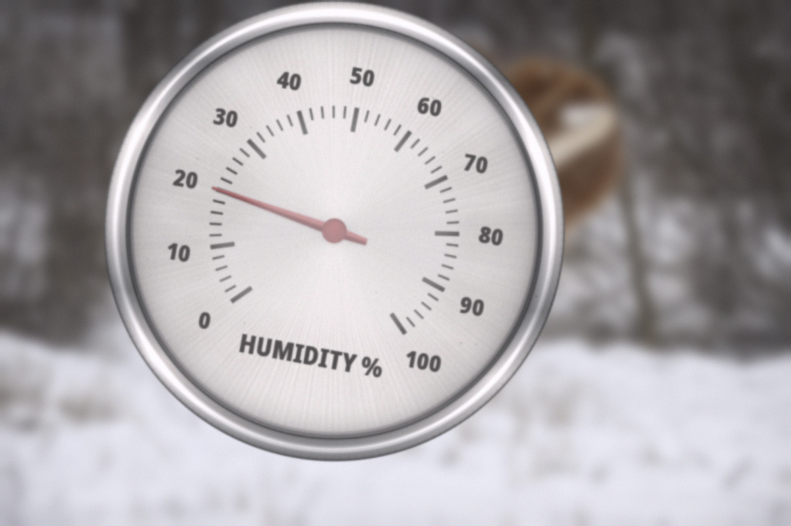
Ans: 20 %
